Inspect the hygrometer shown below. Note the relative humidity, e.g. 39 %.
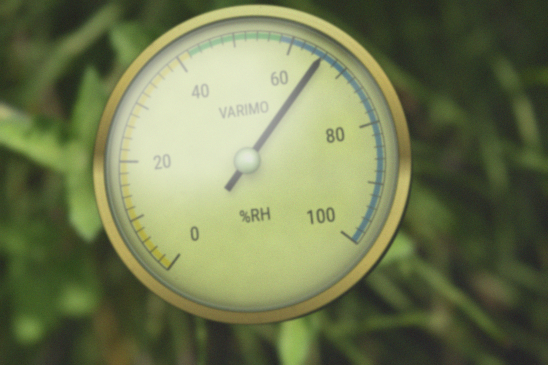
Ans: 66 %
